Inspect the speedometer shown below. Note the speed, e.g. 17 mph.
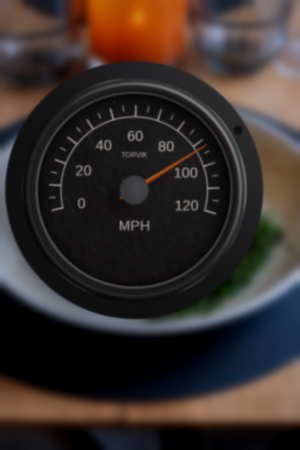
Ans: 92.5 mph
